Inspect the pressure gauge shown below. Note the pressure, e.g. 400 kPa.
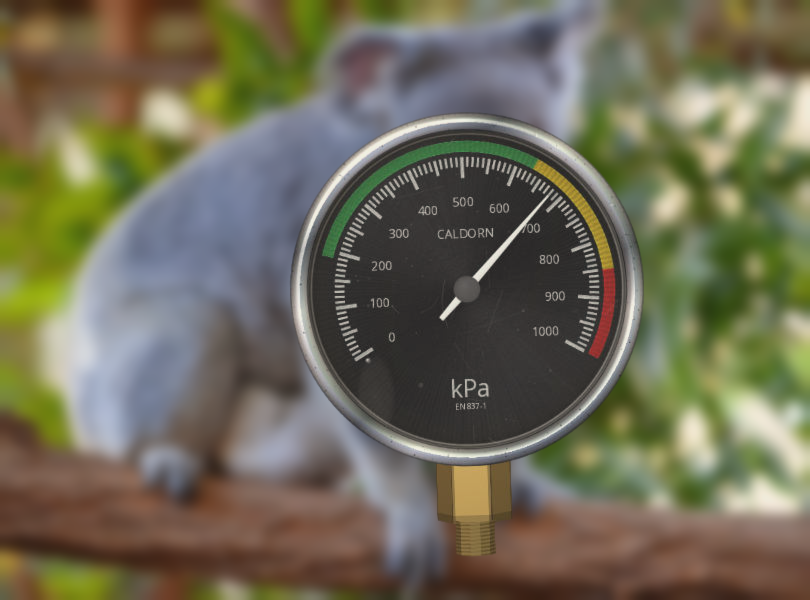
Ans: 680 kPa
